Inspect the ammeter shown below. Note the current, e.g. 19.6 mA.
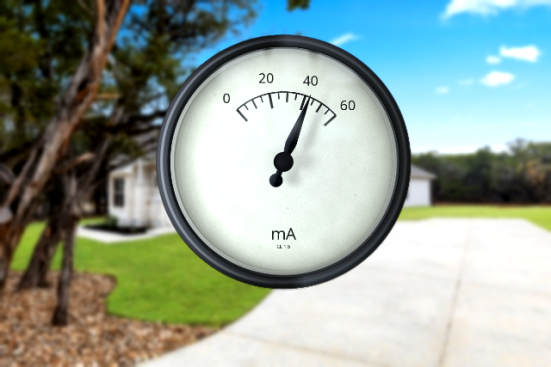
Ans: 42.5 mA
